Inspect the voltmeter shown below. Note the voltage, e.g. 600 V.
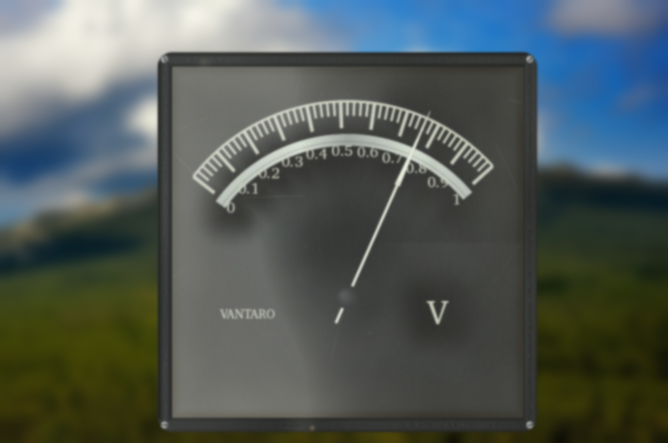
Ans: 0.76 V
